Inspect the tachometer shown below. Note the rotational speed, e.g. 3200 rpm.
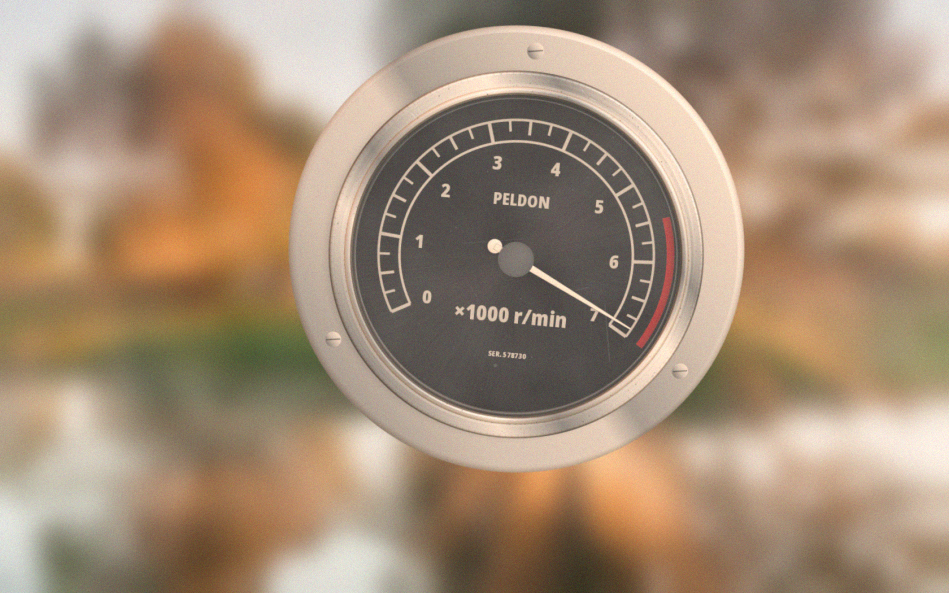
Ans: 6875 rpm
